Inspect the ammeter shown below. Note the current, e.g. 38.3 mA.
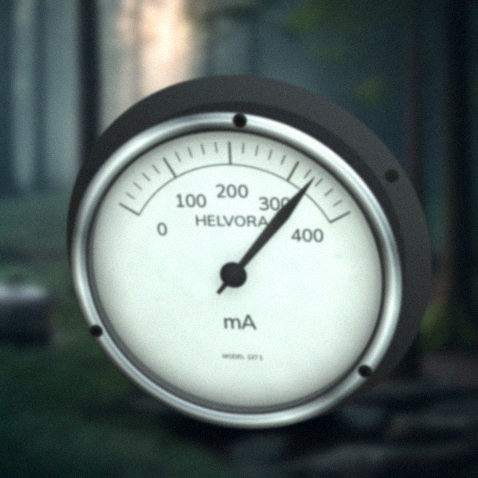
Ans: 330 mA
